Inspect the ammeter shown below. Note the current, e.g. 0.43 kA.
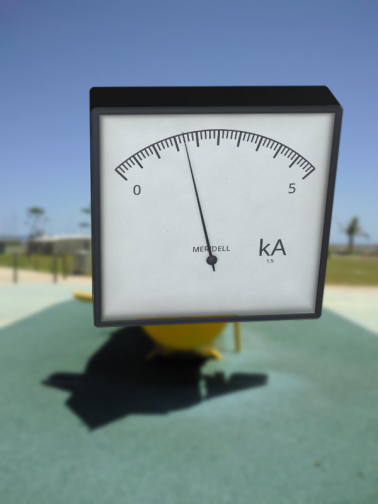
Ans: 1.7 kA
